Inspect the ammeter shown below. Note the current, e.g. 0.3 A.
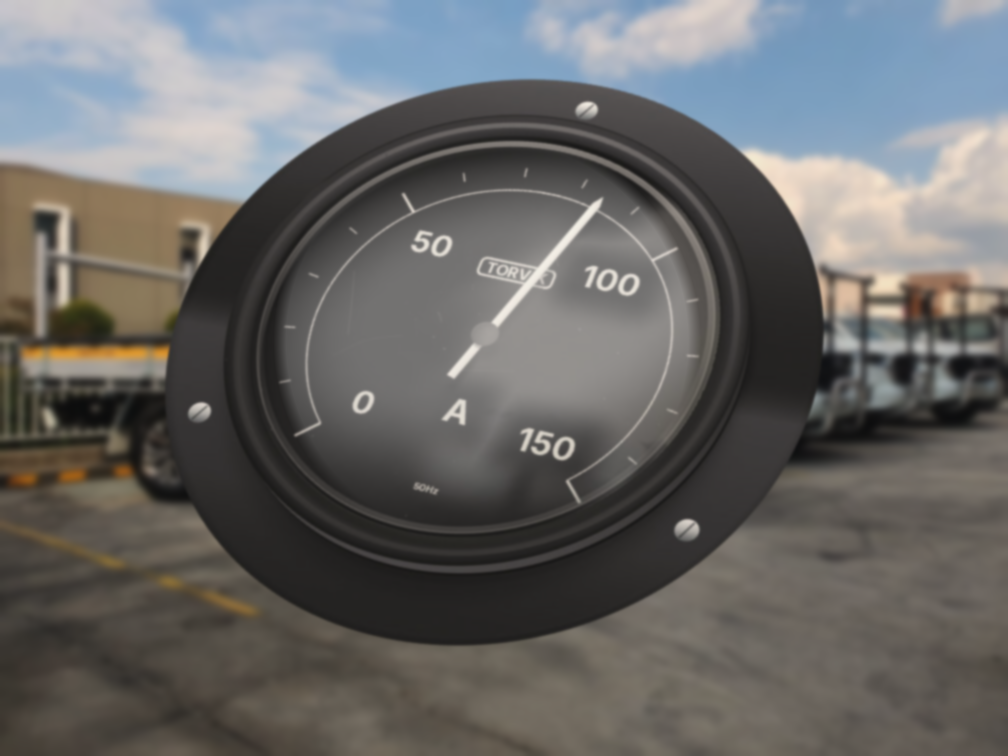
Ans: 85 A
